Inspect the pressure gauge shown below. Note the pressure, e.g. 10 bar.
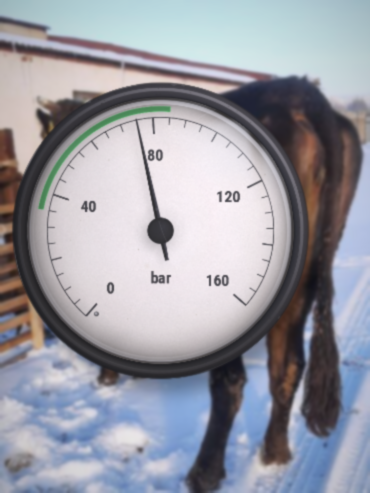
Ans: 75 bar
